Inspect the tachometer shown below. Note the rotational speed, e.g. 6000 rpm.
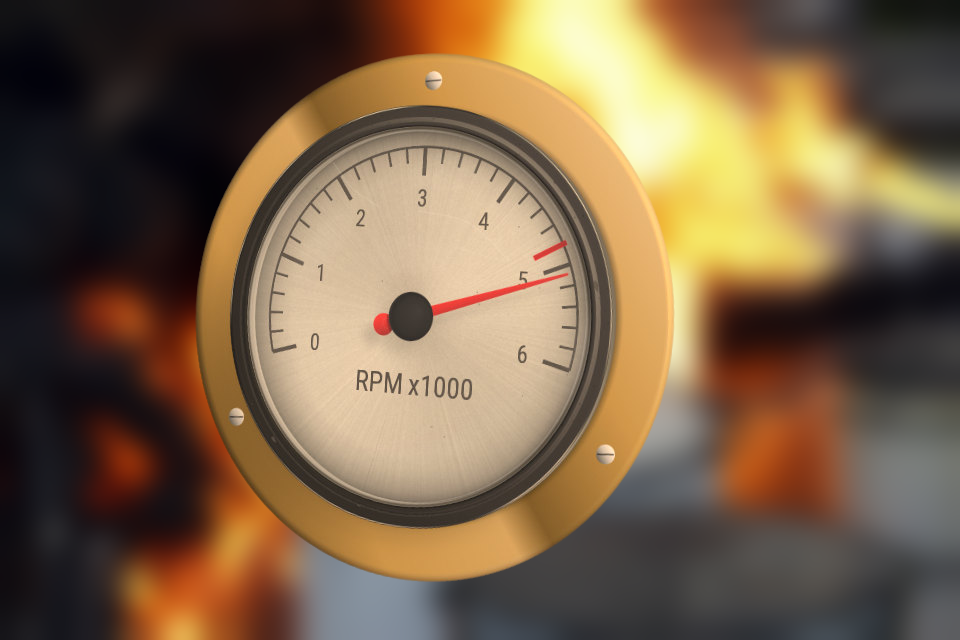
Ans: 5100 rpm
